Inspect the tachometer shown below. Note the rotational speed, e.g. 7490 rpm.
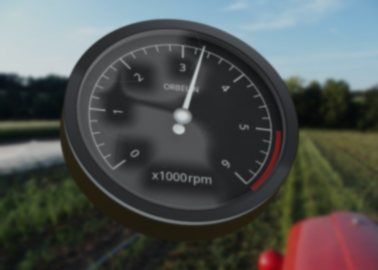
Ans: 3300 rpm
